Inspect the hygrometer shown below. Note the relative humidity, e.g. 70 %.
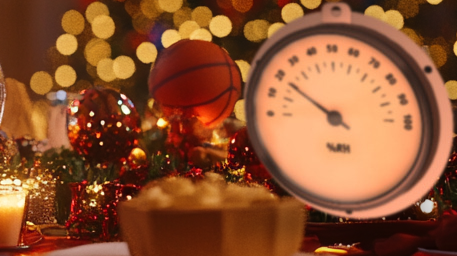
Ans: 20 %
